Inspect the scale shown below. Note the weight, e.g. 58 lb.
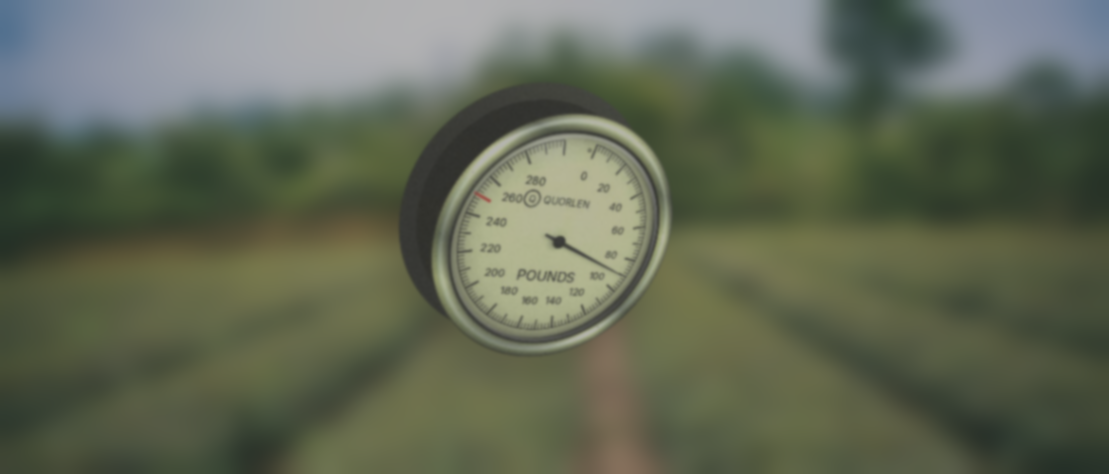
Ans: 90 lb
